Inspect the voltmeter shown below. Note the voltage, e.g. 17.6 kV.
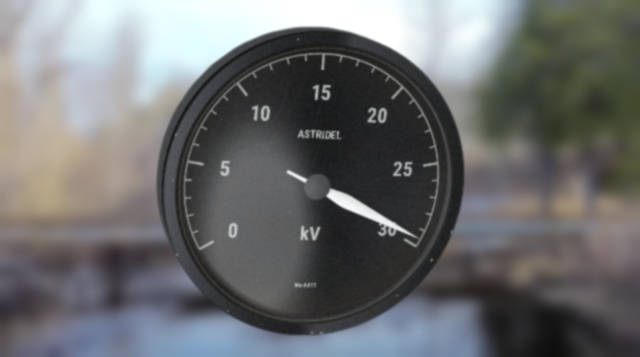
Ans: 29.5 kV
